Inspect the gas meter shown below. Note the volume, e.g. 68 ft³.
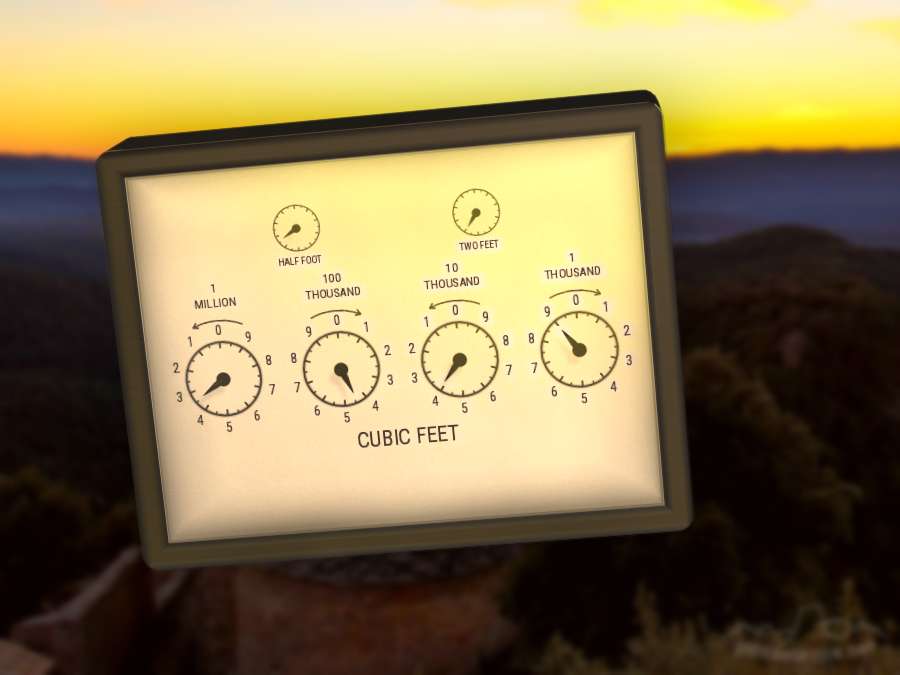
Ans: 343900 ft³
